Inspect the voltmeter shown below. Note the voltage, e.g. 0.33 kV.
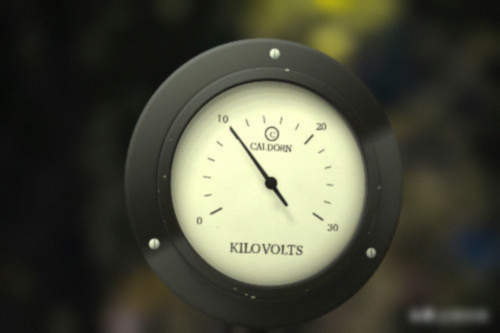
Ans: 10 kV
